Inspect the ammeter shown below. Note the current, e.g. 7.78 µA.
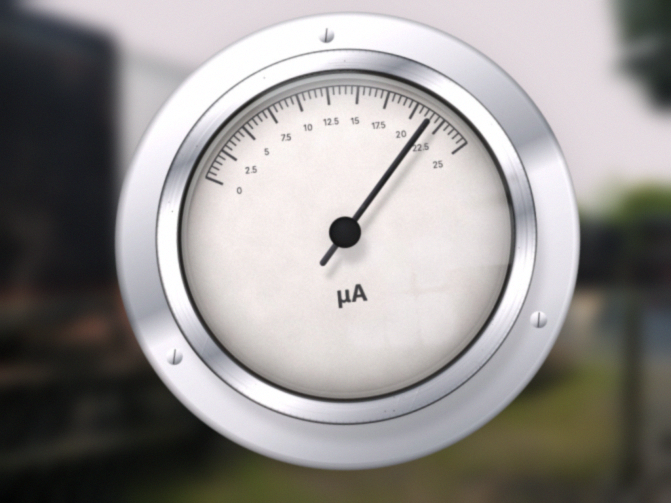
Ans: 21.5 µA
